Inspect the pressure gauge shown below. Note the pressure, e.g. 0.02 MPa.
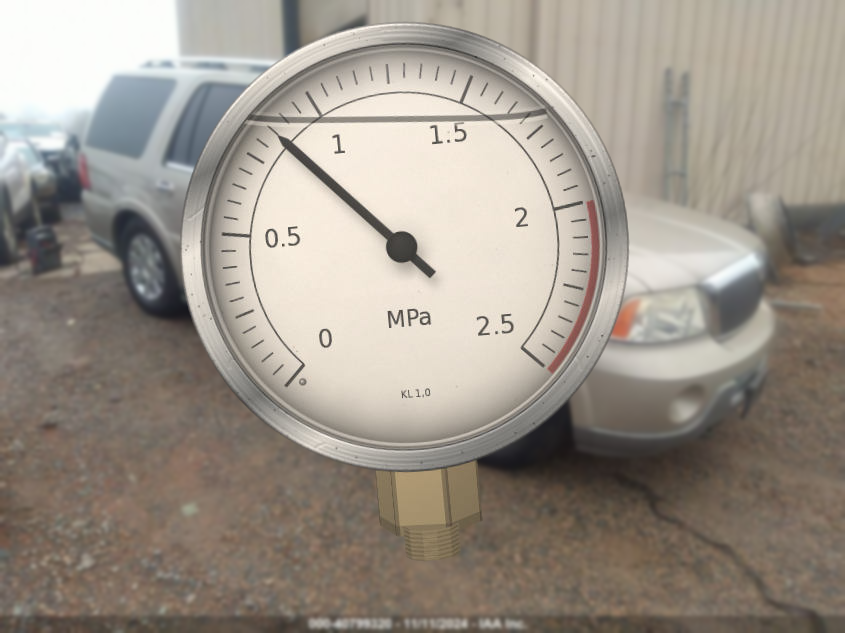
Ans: 0.85 MPa
